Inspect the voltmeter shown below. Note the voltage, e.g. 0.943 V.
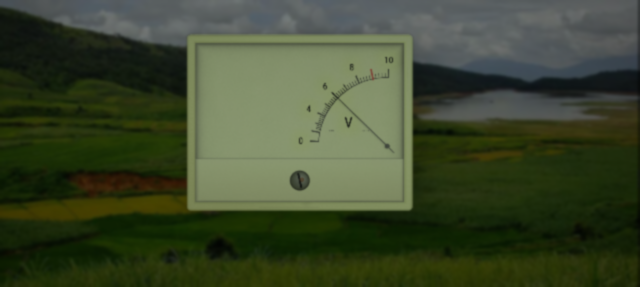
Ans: 6 V
